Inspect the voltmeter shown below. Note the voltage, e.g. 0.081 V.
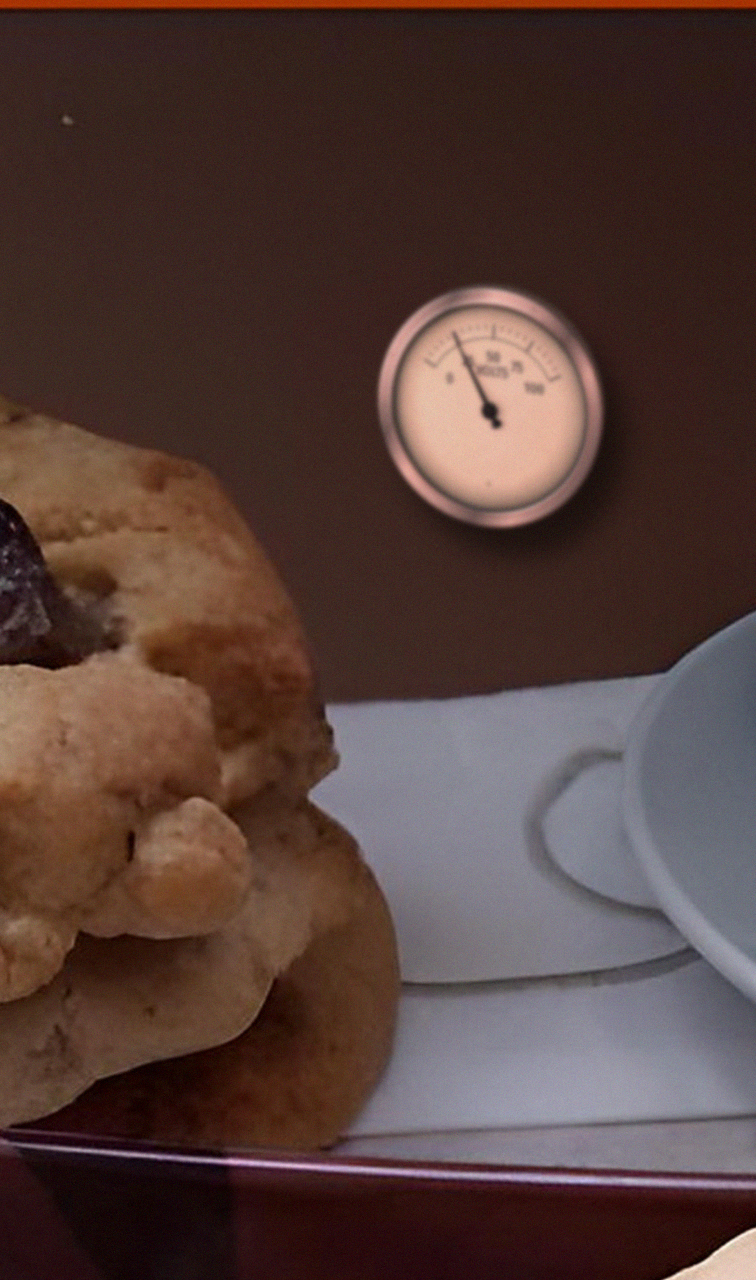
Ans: 25 V
